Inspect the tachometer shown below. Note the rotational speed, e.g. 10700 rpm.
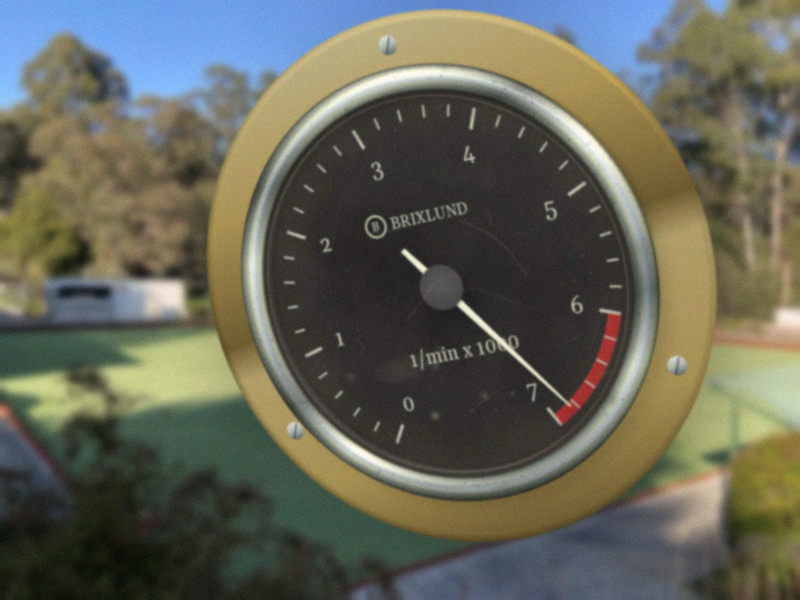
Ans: 6800 rpm
